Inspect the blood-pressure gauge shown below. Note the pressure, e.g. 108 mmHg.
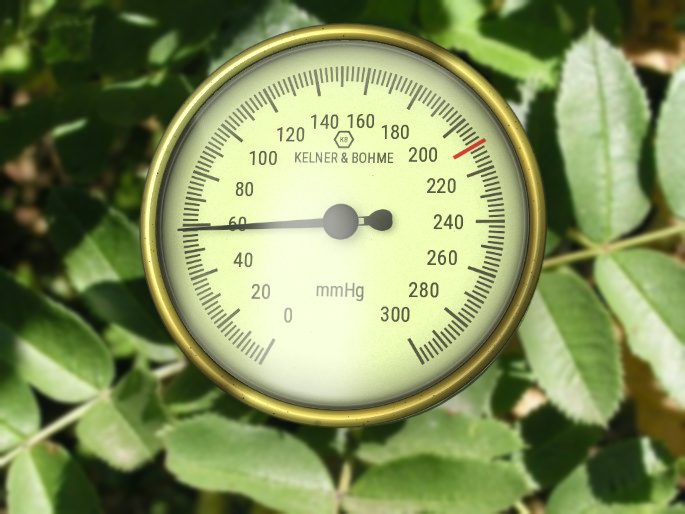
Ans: 58 mmHg
